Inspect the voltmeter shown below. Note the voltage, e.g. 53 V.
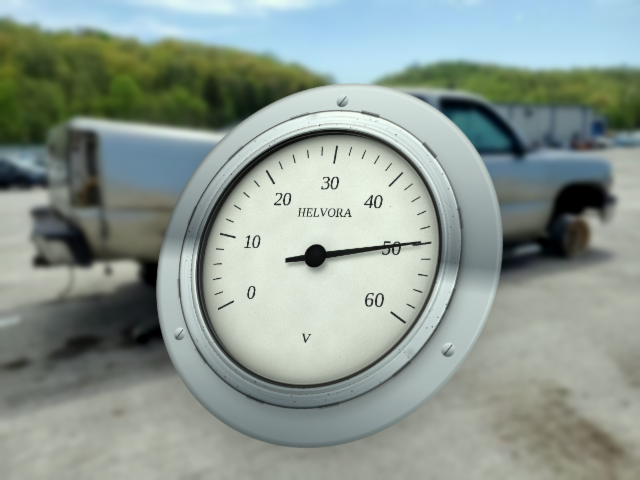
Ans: 50 V
